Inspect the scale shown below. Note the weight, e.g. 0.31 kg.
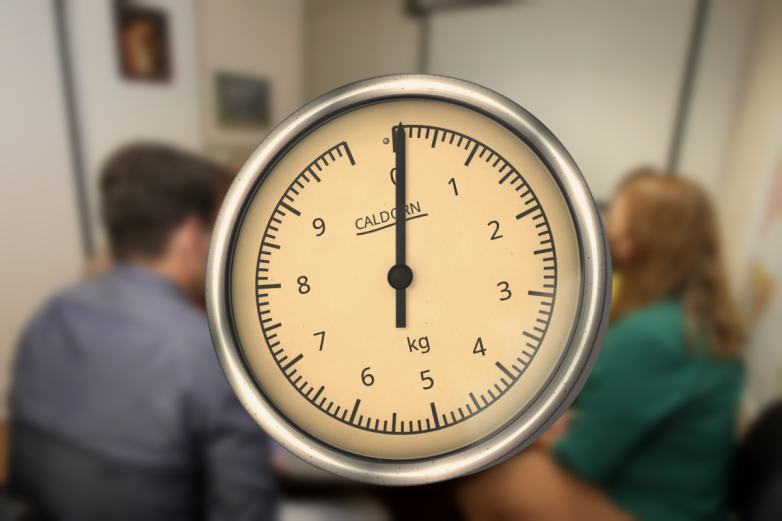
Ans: 0.1 kg
